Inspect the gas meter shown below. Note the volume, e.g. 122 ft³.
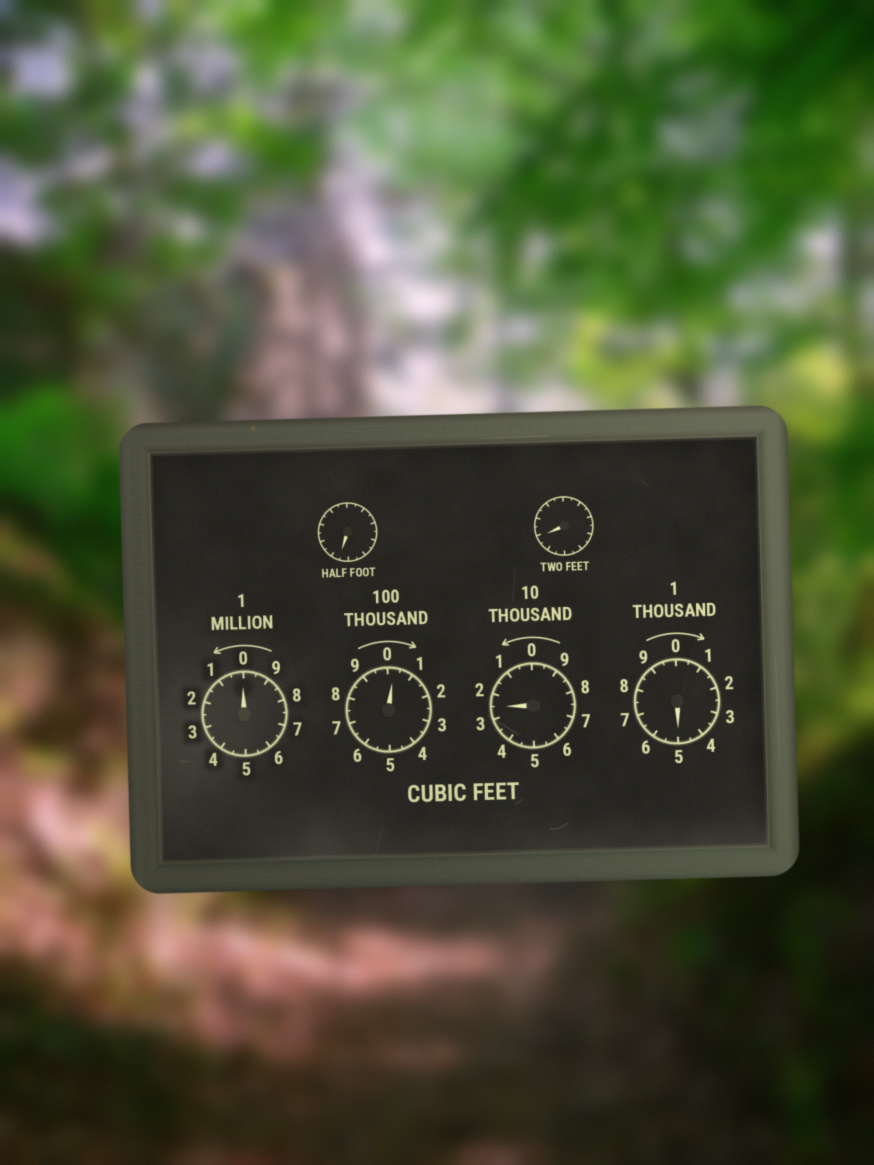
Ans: 2500 ft³
